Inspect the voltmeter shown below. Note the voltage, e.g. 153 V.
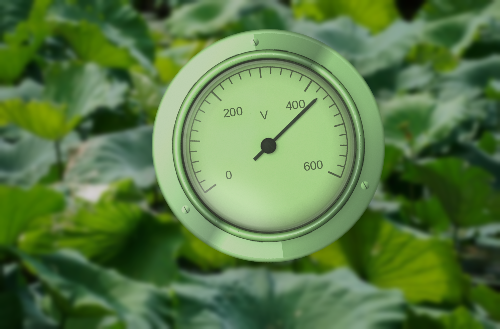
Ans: 430 V
